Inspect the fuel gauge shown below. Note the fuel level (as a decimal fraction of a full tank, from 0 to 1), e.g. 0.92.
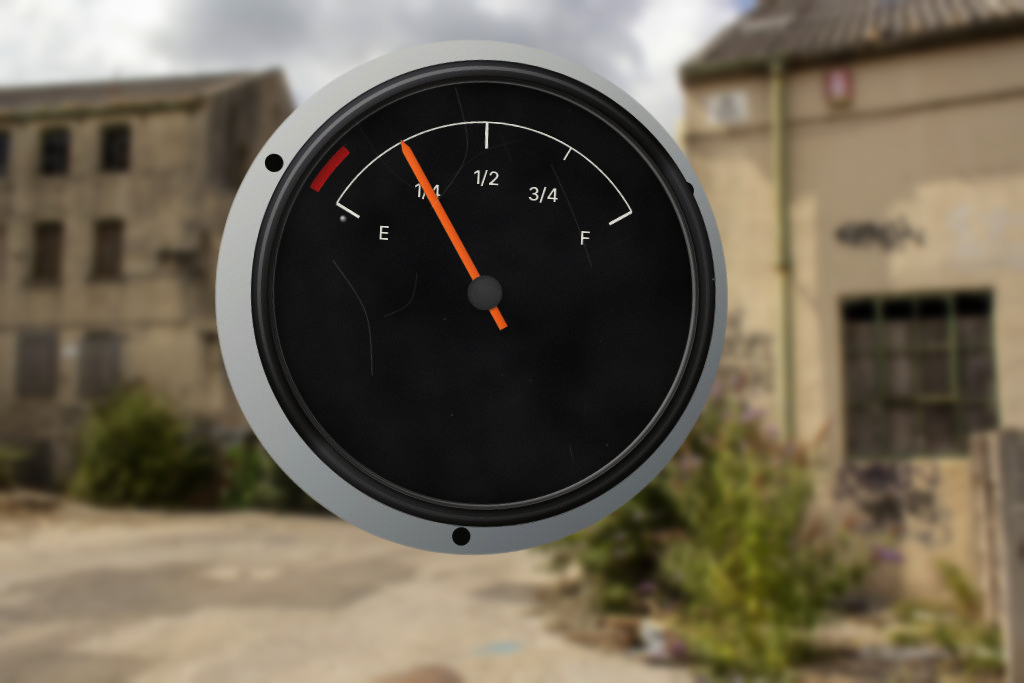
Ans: 0.25
